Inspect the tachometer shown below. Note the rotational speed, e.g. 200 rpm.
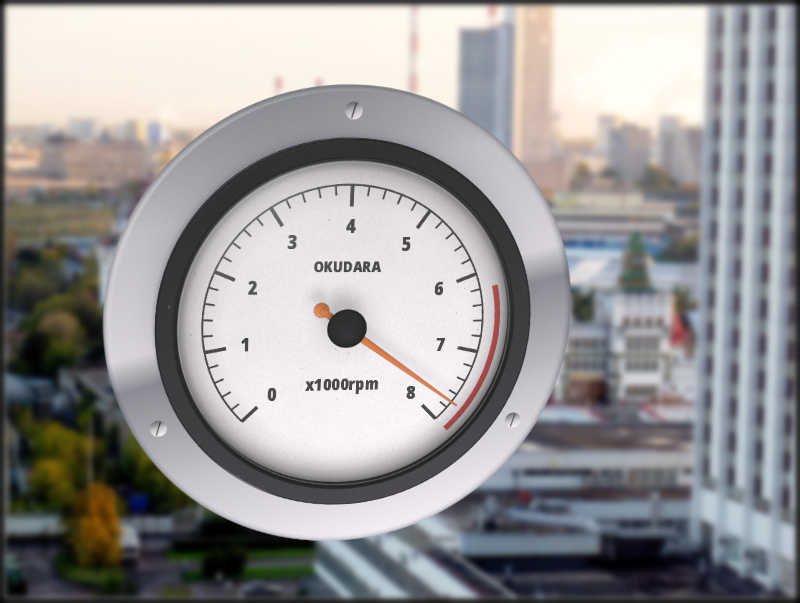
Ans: 7700 rpm
